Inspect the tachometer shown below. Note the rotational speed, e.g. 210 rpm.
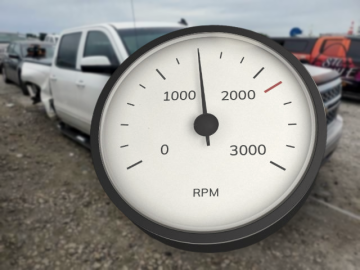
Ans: 1400 rpm
